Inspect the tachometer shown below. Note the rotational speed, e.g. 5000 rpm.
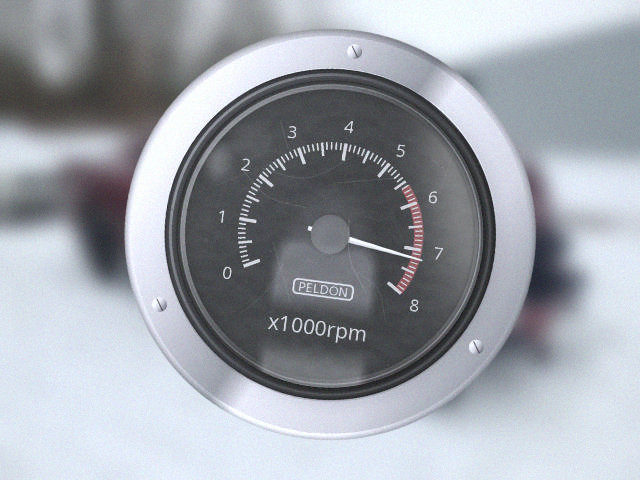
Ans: 7200 rpm
